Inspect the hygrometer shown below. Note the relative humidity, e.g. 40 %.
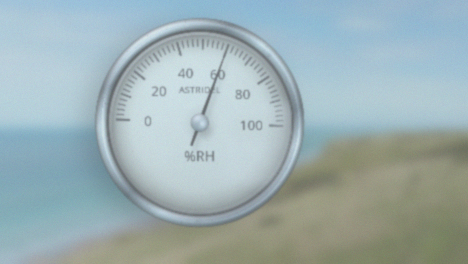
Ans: 60 %
